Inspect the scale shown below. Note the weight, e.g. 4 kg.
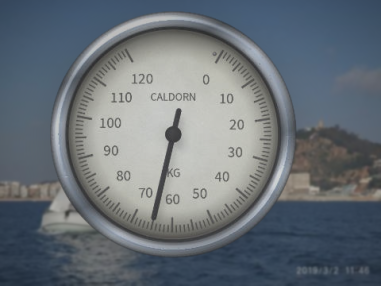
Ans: 65 kg
